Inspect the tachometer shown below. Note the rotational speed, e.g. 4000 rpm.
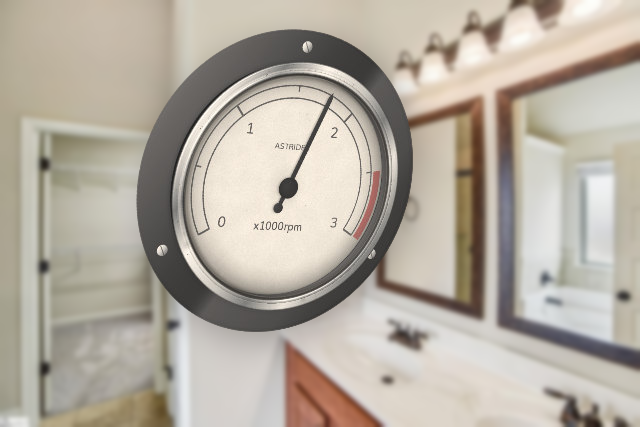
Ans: 1750 rpm
